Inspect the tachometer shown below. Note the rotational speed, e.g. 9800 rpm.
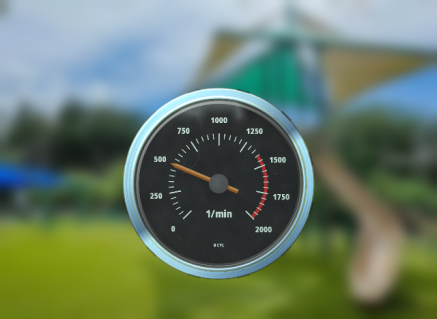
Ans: 500 rpm
